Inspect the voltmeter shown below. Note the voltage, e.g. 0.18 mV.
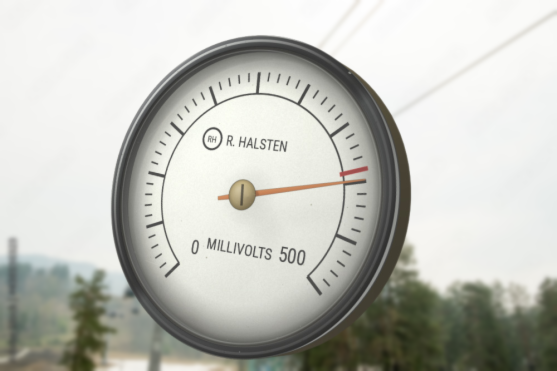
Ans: 400 mV
